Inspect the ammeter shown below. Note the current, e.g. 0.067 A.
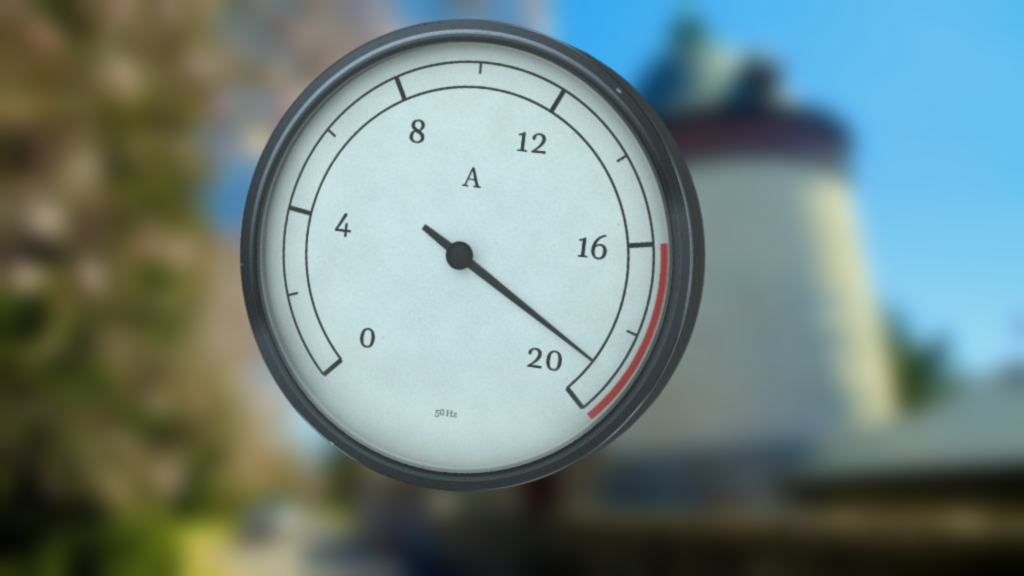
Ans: 19 A
